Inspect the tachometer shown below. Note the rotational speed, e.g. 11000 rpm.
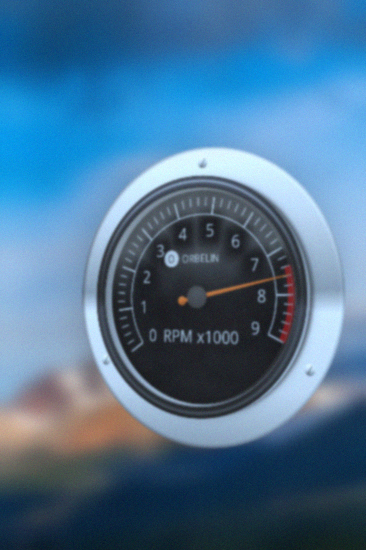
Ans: 7600 rpm
